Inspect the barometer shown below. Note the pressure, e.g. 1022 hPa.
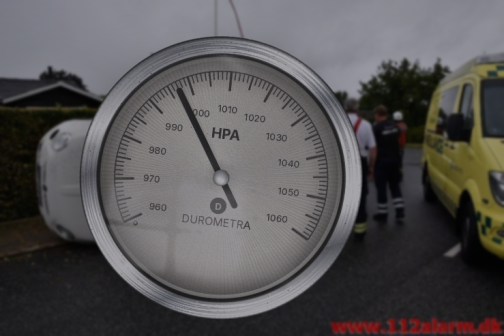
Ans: 997 hPa
